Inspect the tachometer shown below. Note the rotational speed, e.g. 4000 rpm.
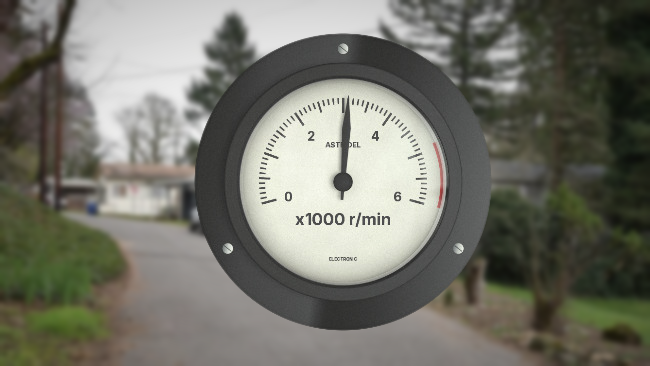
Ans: 3100 rpm
